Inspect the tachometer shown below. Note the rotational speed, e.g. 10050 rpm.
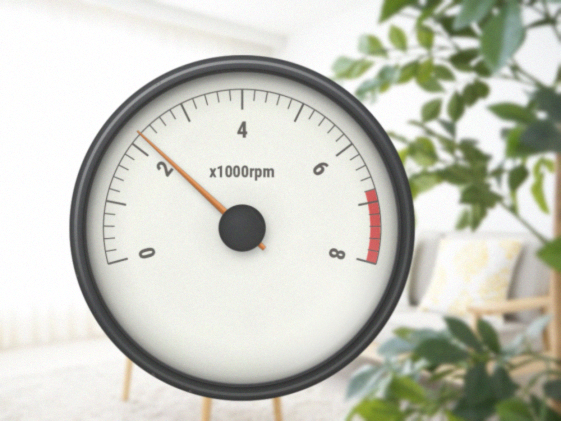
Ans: 2200 rpm
